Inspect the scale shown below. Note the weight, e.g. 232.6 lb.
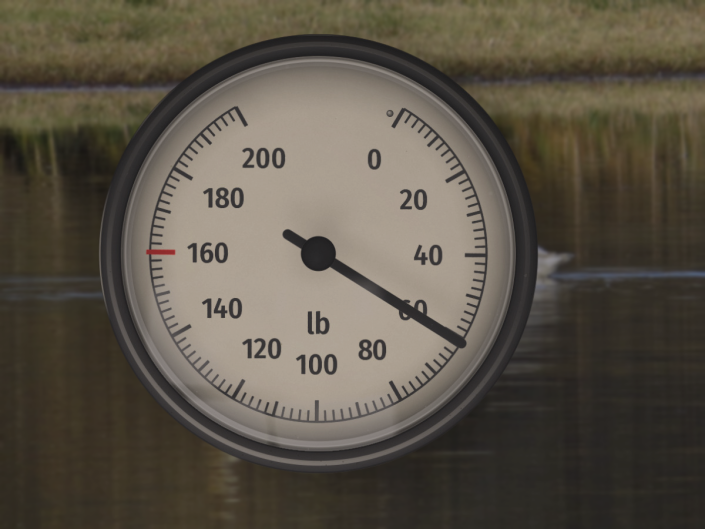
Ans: 61 lb
